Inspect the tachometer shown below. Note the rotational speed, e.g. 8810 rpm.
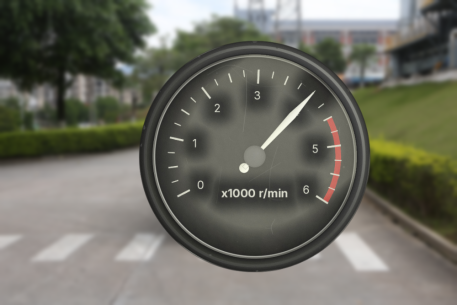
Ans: 4000 rpm
